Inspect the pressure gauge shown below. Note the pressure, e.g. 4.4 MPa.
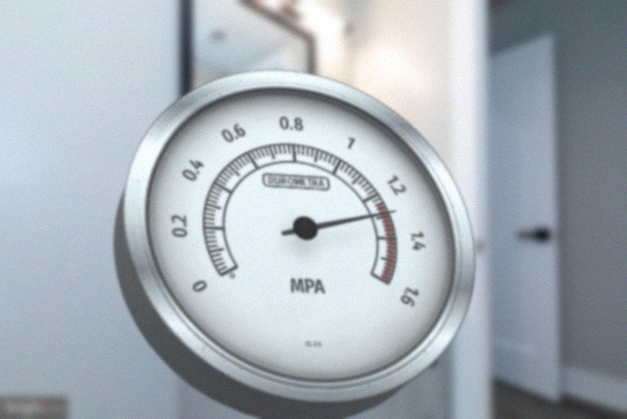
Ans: 1.3 MPa
